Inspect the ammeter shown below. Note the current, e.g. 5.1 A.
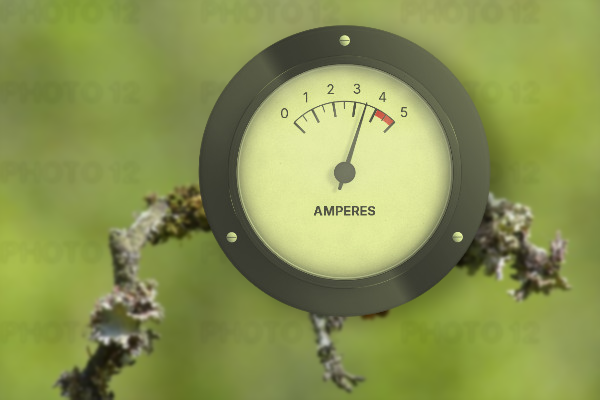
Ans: 3.5 A
